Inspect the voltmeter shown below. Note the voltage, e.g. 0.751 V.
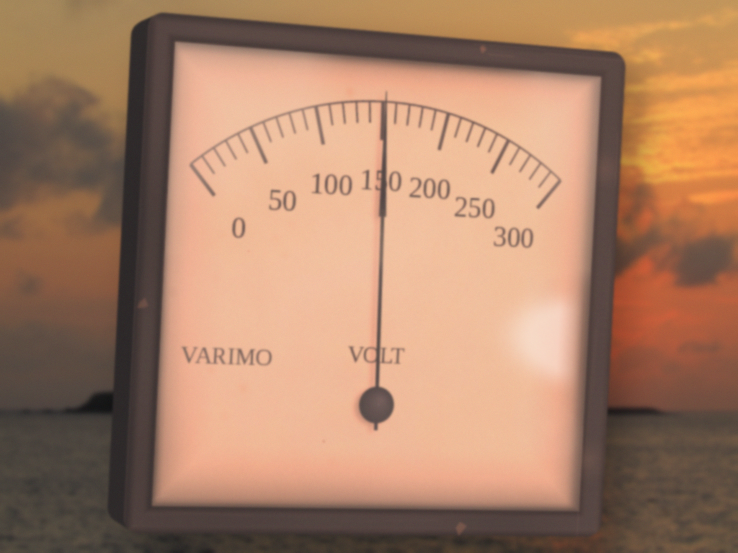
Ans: 150 V
